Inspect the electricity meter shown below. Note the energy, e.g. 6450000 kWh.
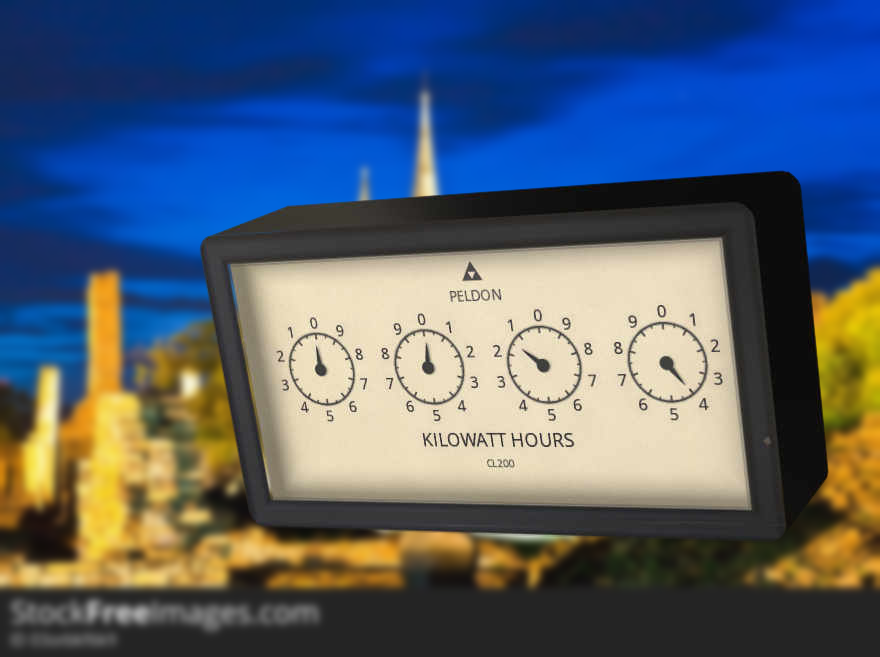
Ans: 14 kWh
